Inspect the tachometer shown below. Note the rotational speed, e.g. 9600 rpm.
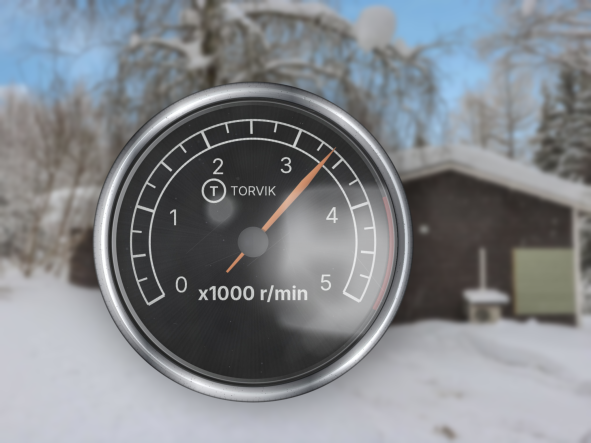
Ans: 3375 rpm
